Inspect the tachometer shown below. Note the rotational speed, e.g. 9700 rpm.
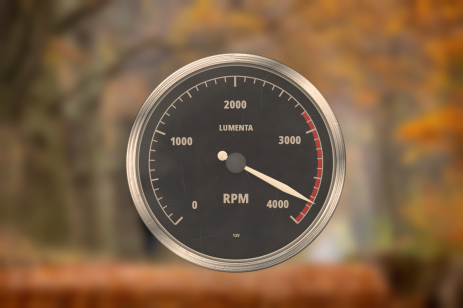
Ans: 3750 rpm
